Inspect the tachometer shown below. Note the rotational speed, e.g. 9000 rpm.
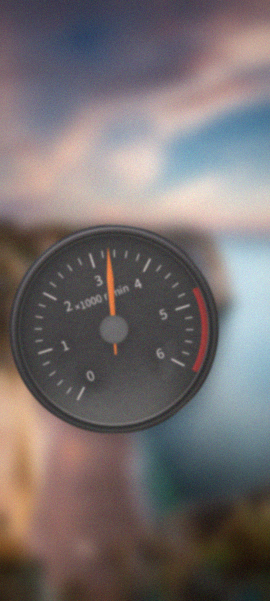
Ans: 3300 rpm
